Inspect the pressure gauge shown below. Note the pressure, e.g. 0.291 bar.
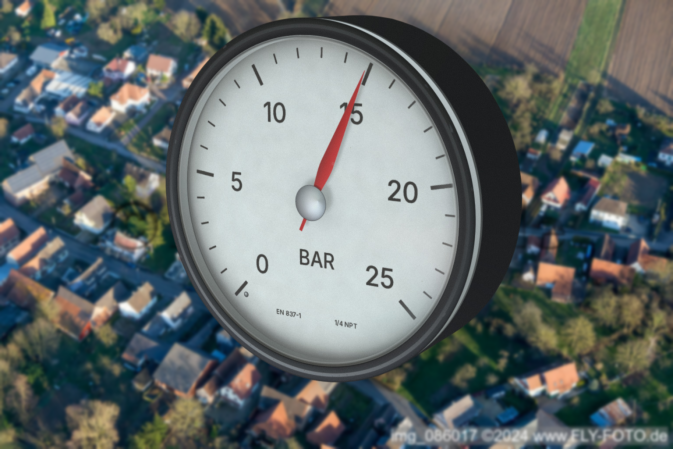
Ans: 15 bar
